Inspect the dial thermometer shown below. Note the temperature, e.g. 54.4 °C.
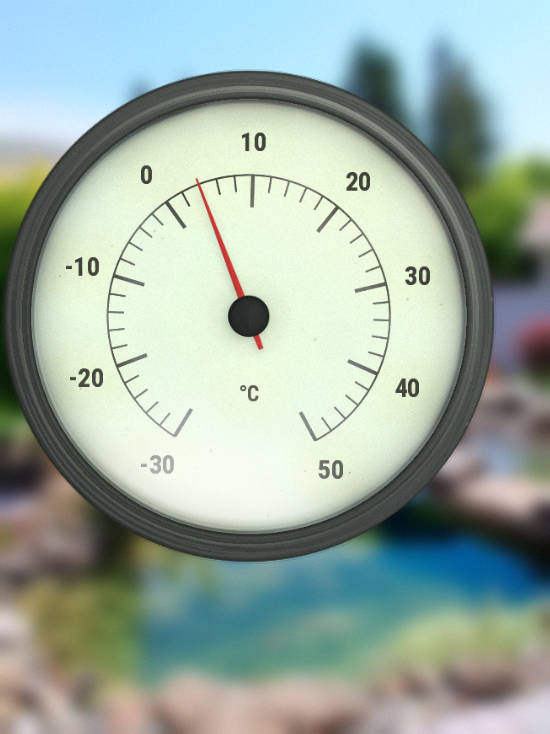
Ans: 4 °C
